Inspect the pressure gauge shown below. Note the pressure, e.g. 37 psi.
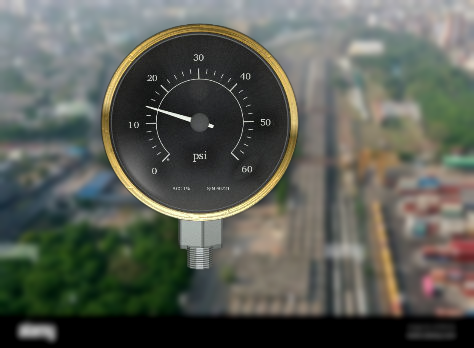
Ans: 14 psi
